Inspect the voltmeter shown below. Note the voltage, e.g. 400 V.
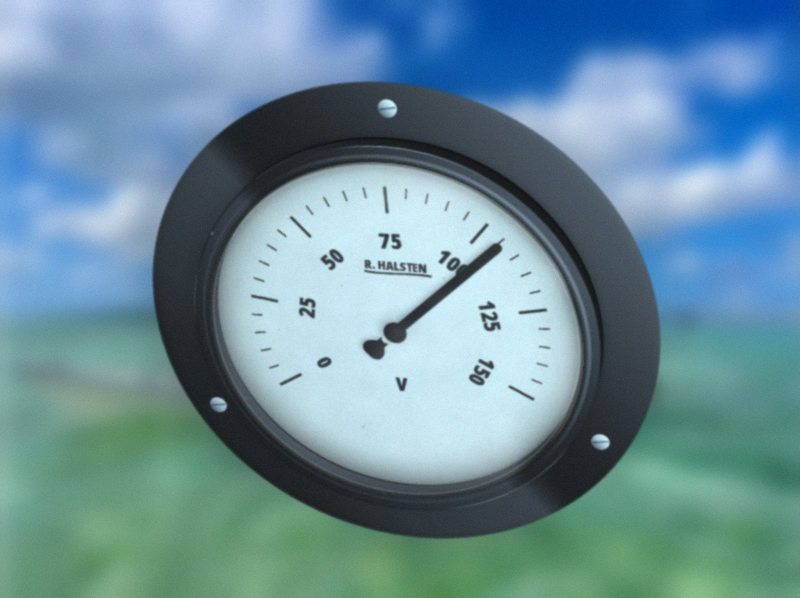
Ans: 105 V
